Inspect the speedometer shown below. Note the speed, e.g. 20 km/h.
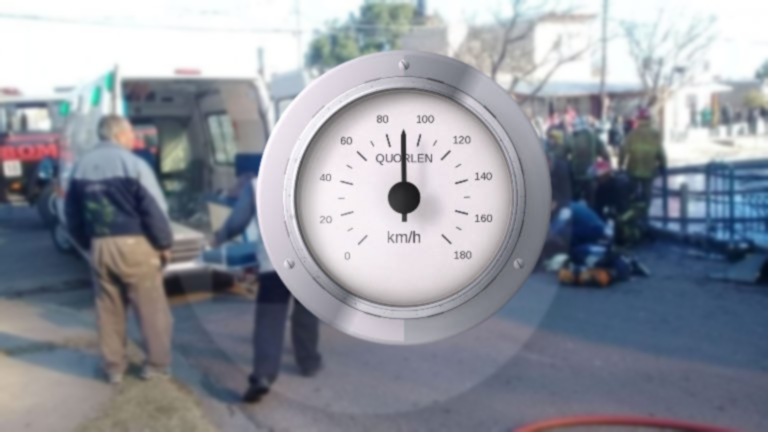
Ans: 90 km/h
